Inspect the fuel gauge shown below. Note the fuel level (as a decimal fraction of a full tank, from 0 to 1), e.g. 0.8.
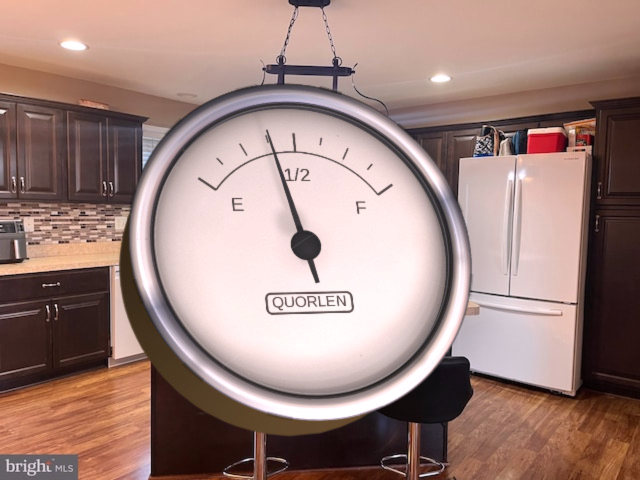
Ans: 0.375
